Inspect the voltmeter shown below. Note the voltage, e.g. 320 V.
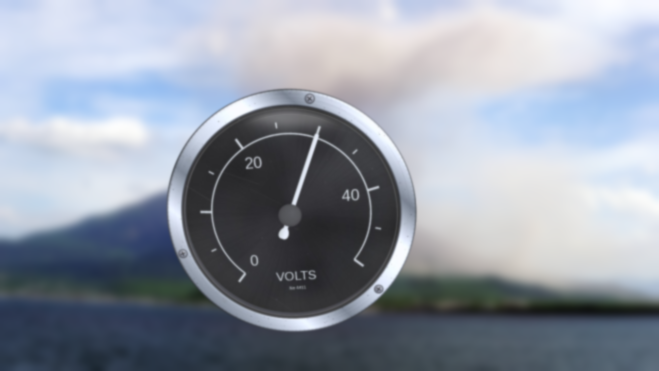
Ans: 30 V
